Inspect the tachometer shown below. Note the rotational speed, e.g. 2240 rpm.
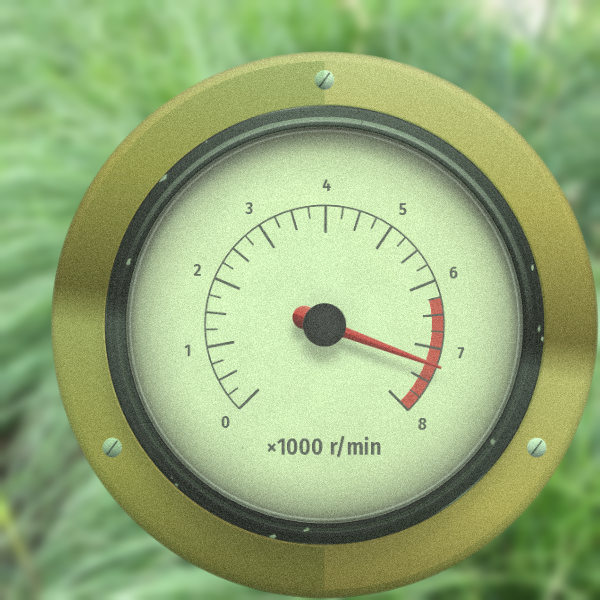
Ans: 7250 rpm
